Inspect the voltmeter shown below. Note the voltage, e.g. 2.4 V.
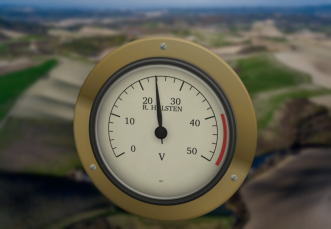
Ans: 24 V
